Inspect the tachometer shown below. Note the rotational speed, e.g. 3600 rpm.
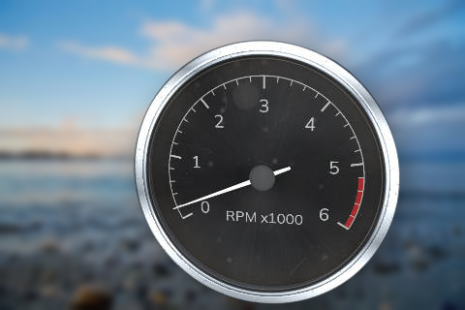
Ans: 200 rpm
